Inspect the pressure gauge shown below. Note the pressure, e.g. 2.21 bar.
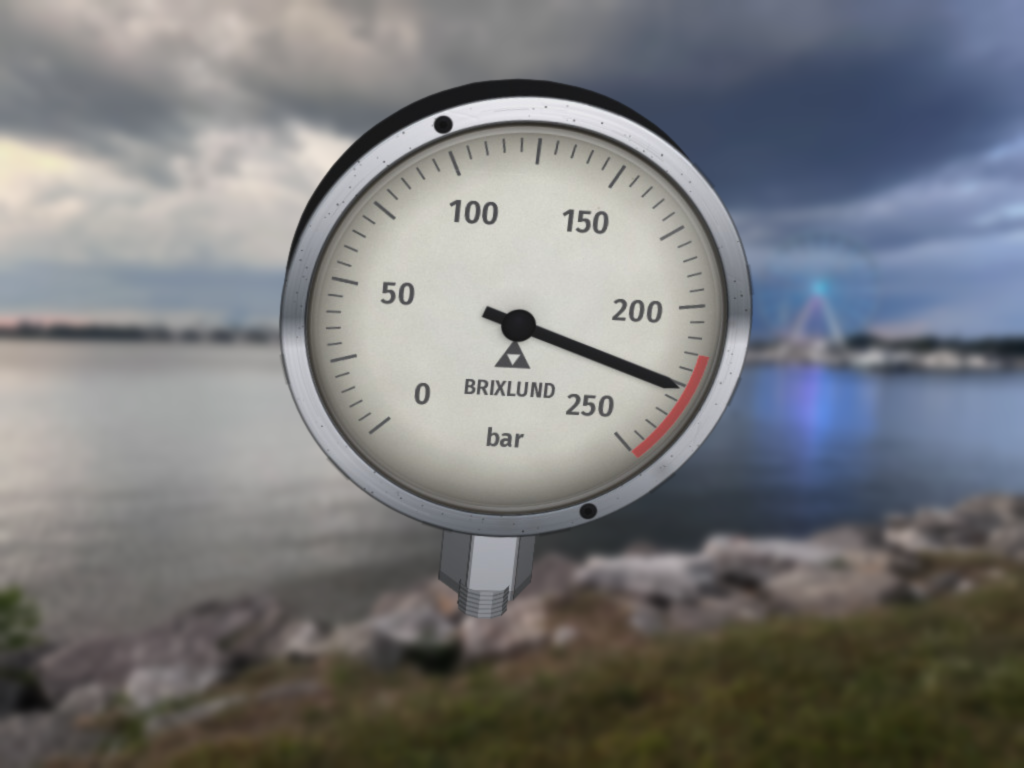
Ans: 225 bar
